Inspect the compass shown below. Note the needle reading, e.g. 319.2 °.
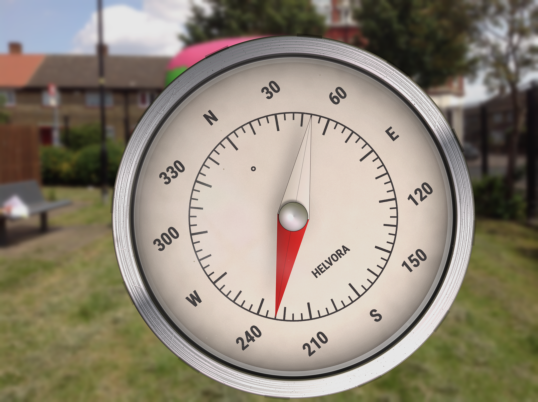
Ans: 230 °
